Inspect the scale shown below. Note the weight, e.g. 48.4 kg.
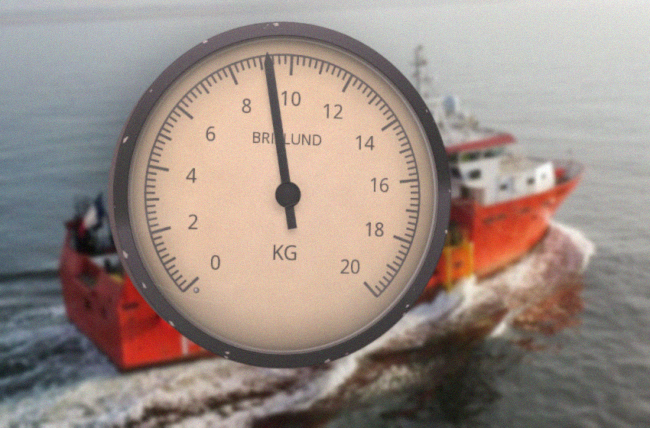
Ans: 9.2 kg
